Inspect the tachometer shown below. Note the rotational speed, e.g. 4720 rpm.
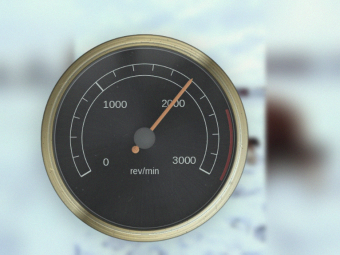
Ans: 2000 rpm
